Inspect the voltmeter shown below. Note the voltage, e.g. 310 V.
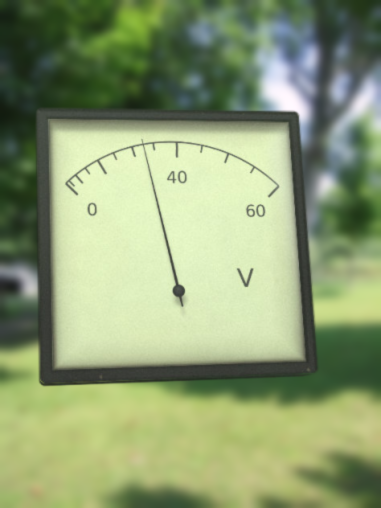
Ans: 32.5 V
